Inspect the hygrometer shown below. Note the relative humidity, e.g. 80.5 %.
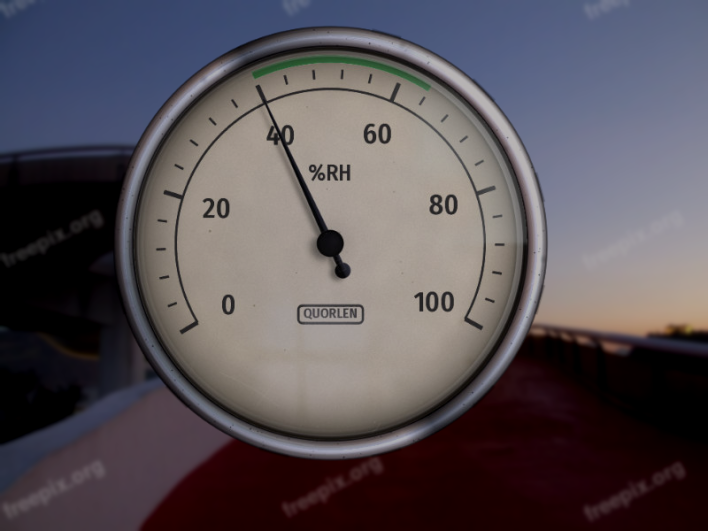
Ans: 40 %
